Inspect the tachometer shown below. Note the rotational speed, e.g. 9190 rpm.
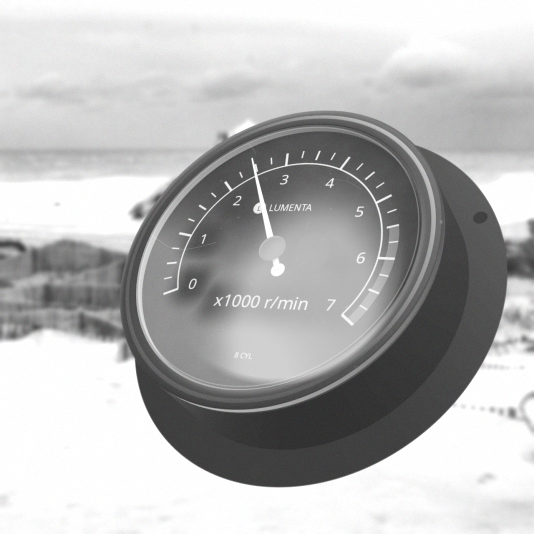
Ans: 2500 rpm
